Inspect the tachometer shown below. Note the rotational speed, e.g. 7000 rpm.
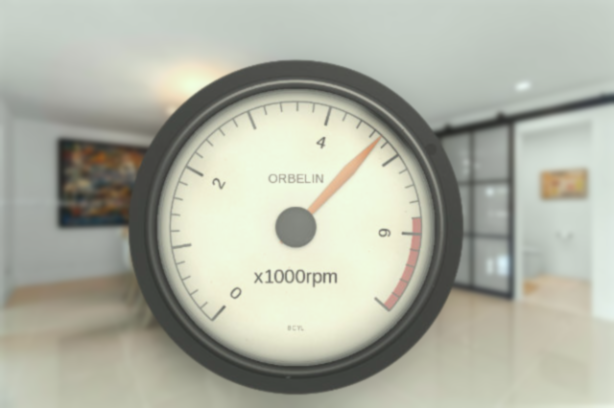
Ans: 4700 rpm
